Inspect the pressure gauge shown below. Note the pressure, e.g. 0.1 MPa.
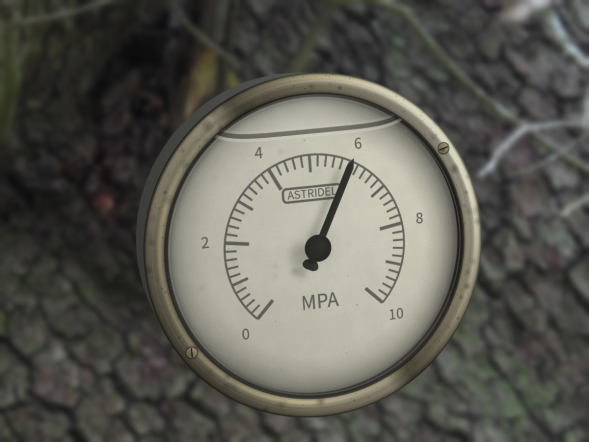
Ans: 6 MPa
